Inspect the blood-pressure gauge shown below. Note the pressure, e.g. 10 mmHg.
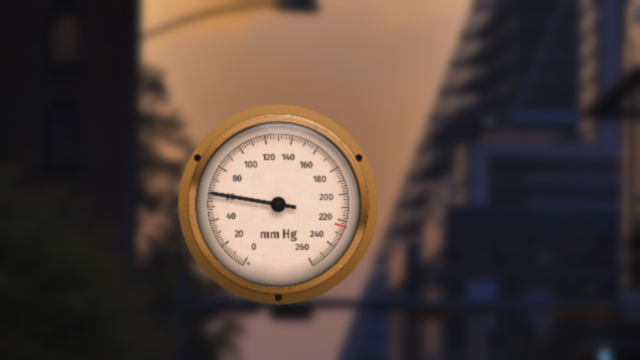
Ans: 60 mmHg
